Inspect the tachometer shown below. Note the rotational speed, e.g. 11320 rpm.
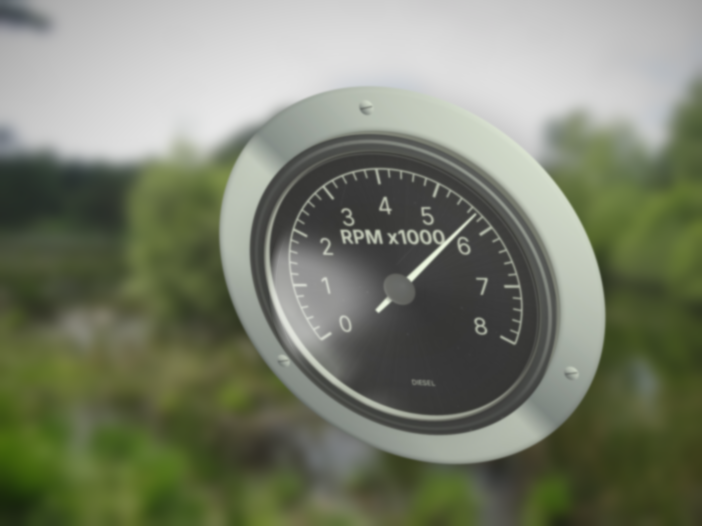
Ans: 5700 rpm
